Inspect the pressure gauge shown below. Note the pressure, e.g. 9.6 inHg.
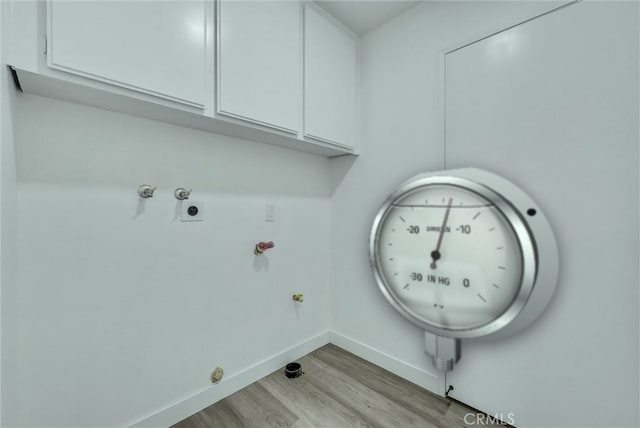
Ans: -13 inHg
